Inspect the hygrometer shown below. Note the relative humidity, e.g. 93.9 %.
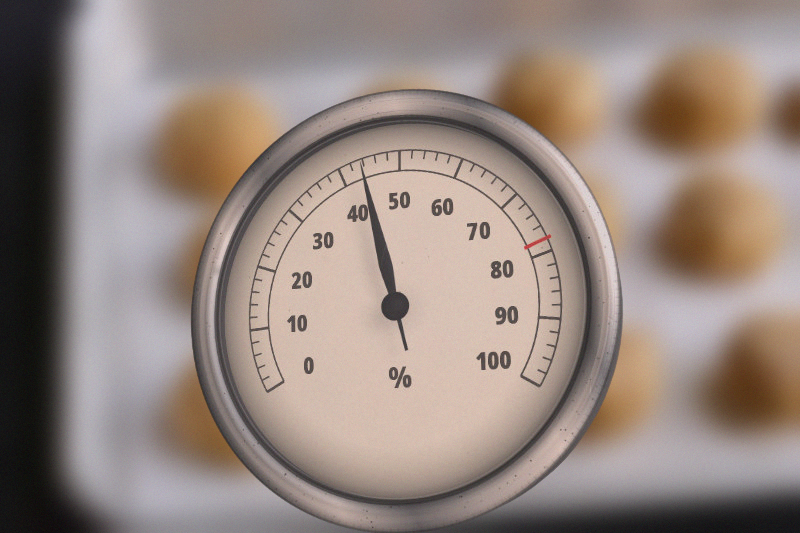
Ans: 44 %
